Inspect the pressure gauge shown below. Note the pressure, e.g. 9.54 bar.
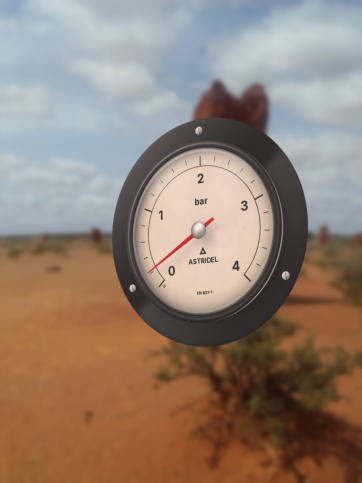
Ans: 0.2 bar
